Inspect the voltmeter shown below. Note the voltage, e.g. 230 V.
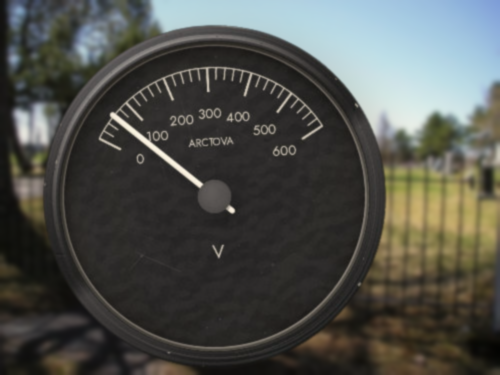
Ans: 60 V
